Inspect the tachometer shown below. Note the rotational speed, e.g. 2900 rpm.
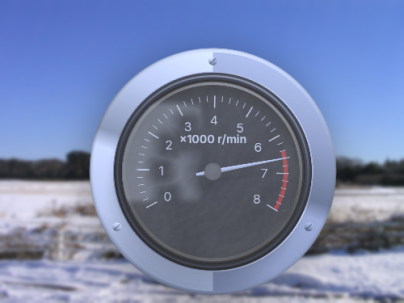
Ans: 6600 rpm
